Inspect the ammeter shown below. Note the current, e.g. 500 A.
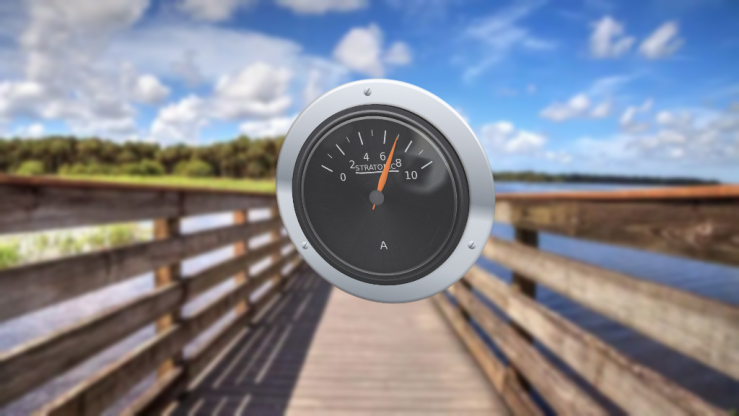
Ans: 7 A
